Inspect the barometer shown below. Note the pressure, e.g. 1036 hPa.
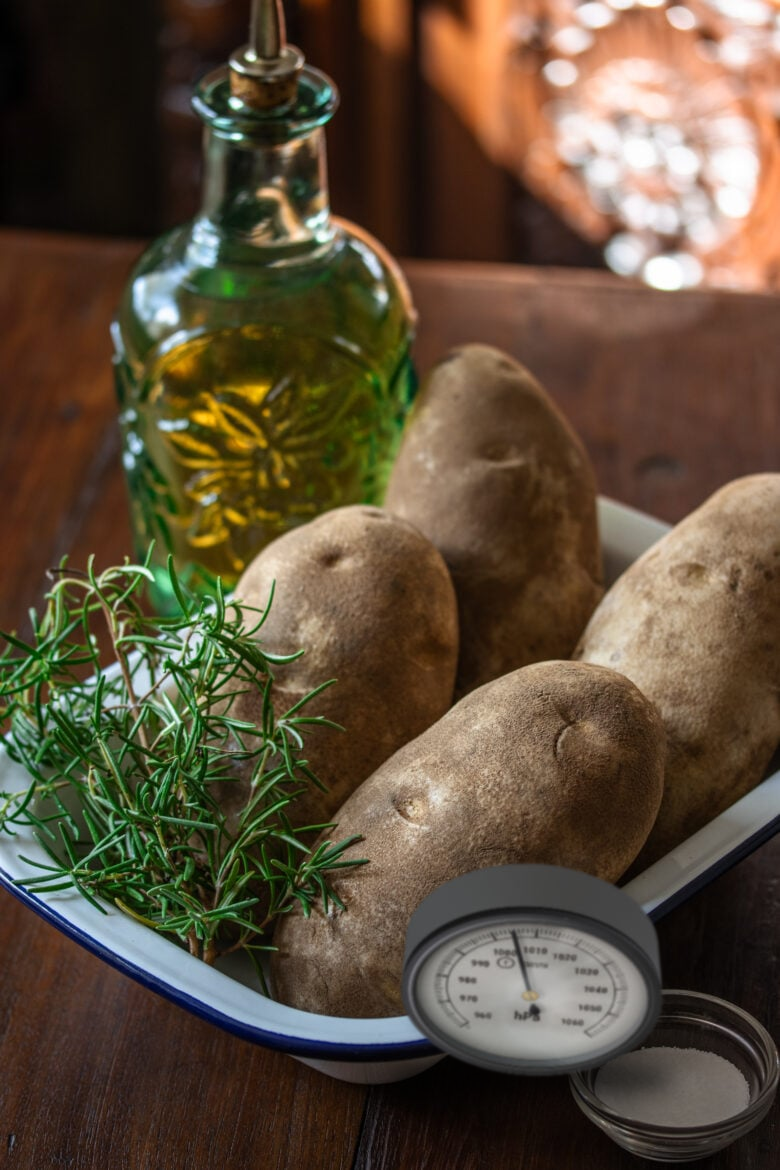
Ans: 1005 hPa
